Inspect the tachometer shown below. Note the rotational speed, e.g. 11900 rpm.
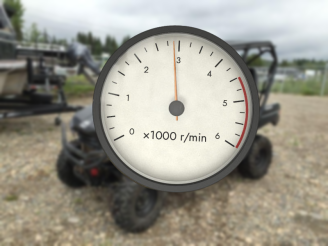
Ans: 2875 rpm
